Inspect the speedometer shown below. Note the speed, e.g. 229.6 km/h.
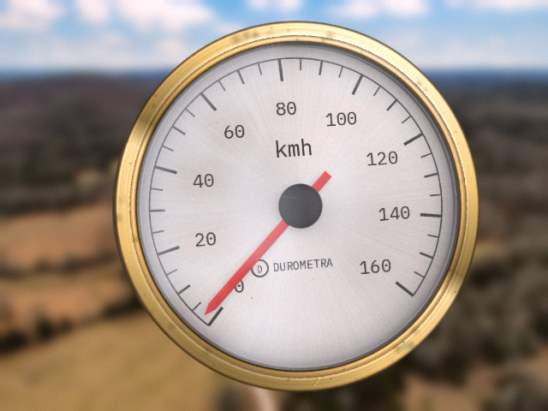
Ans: 2.5 km/h
